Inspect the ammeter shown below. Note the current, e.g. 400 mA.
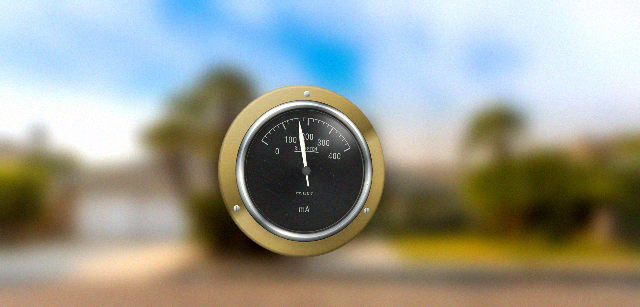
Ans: 160 mA
